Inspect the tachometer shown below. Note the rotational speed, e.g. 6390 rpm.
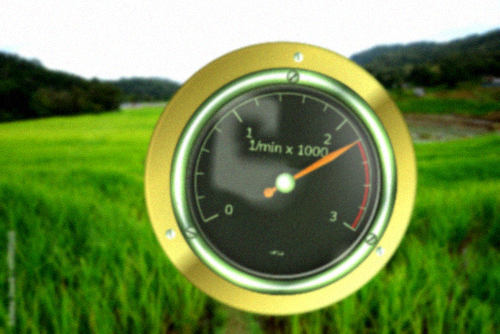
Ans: 2200 rpm
